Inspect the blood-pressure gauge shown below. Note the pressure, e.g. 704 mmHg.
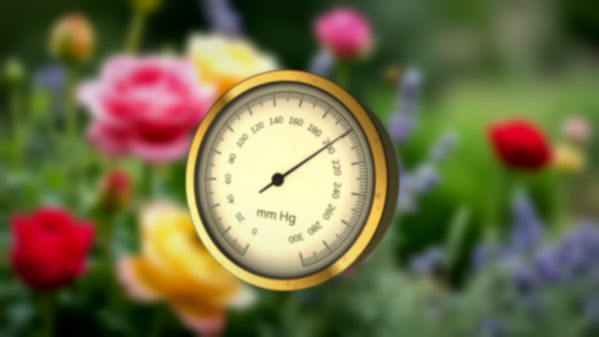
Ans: 200 mmHg
